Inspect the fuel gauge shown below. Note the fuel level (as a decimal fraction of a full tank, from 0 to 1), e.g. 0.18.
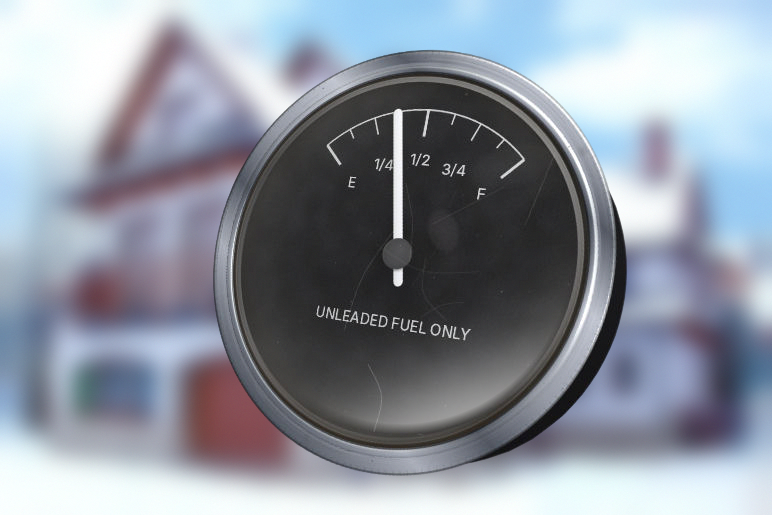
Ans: 0.375
